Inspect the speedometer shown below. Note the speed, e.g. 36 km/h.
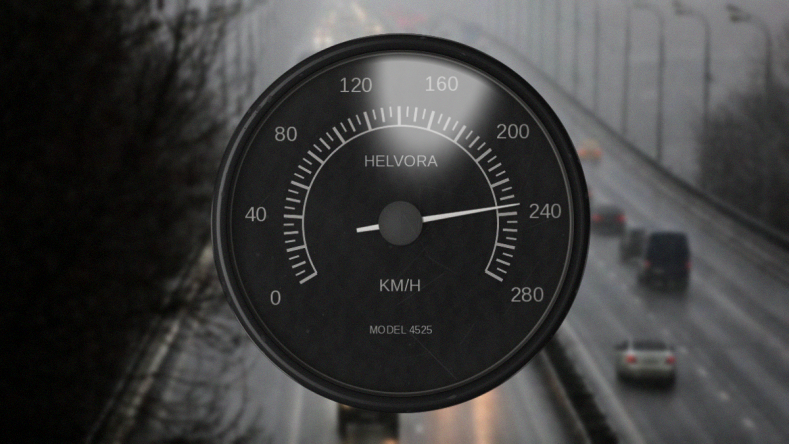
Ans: 235 km/h
